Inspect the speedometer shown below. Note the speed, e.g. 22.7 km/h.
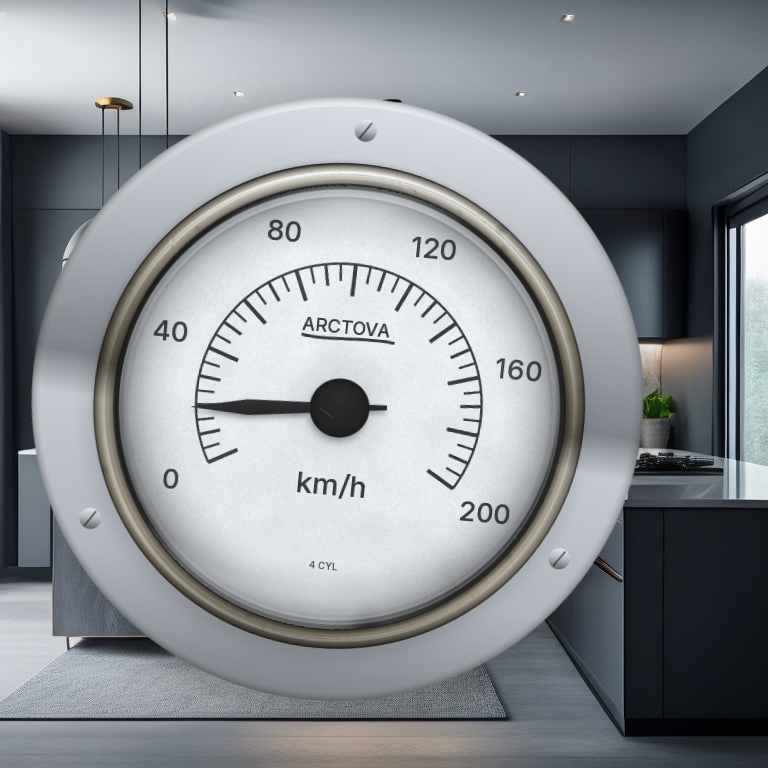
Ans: 20 km/h
